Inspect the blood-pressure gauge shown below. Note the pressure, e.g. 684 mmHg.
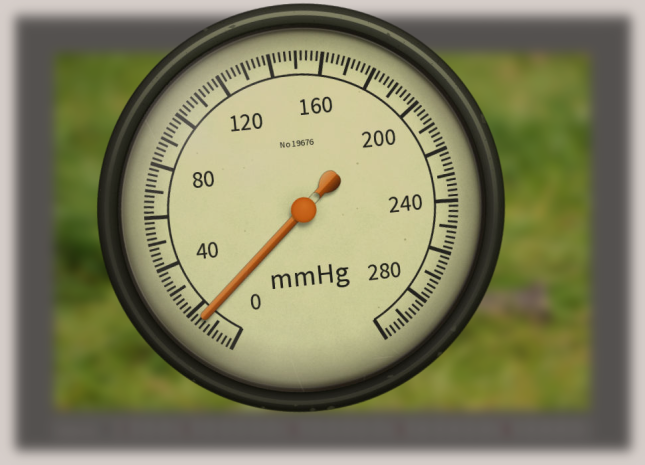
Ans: 16 mmHg
